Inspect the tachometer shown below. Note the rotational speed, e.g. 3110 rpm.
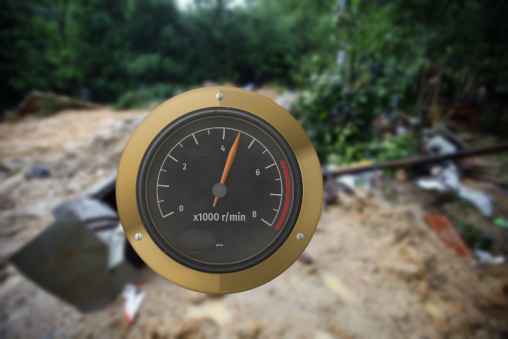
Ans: 4500 rpm
